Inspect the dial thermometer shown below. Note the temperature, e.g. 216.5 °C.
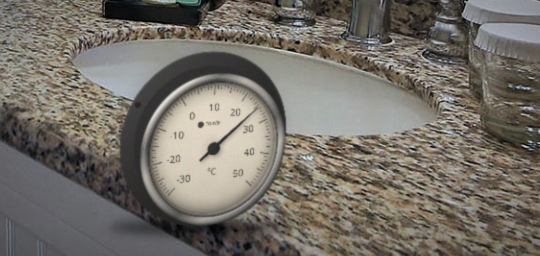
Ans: 25 °C
